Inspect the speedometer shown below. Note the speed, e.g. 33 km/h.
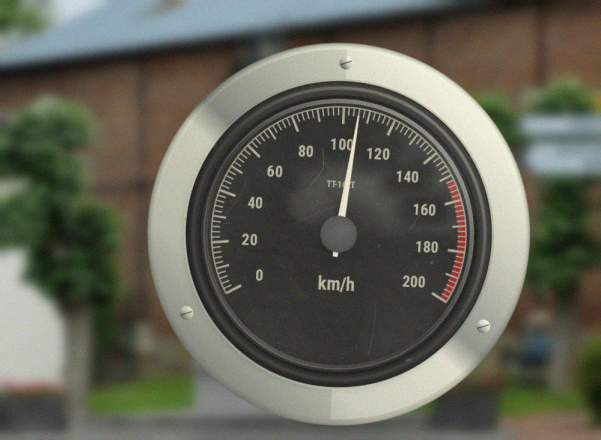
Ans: 106 km/h
